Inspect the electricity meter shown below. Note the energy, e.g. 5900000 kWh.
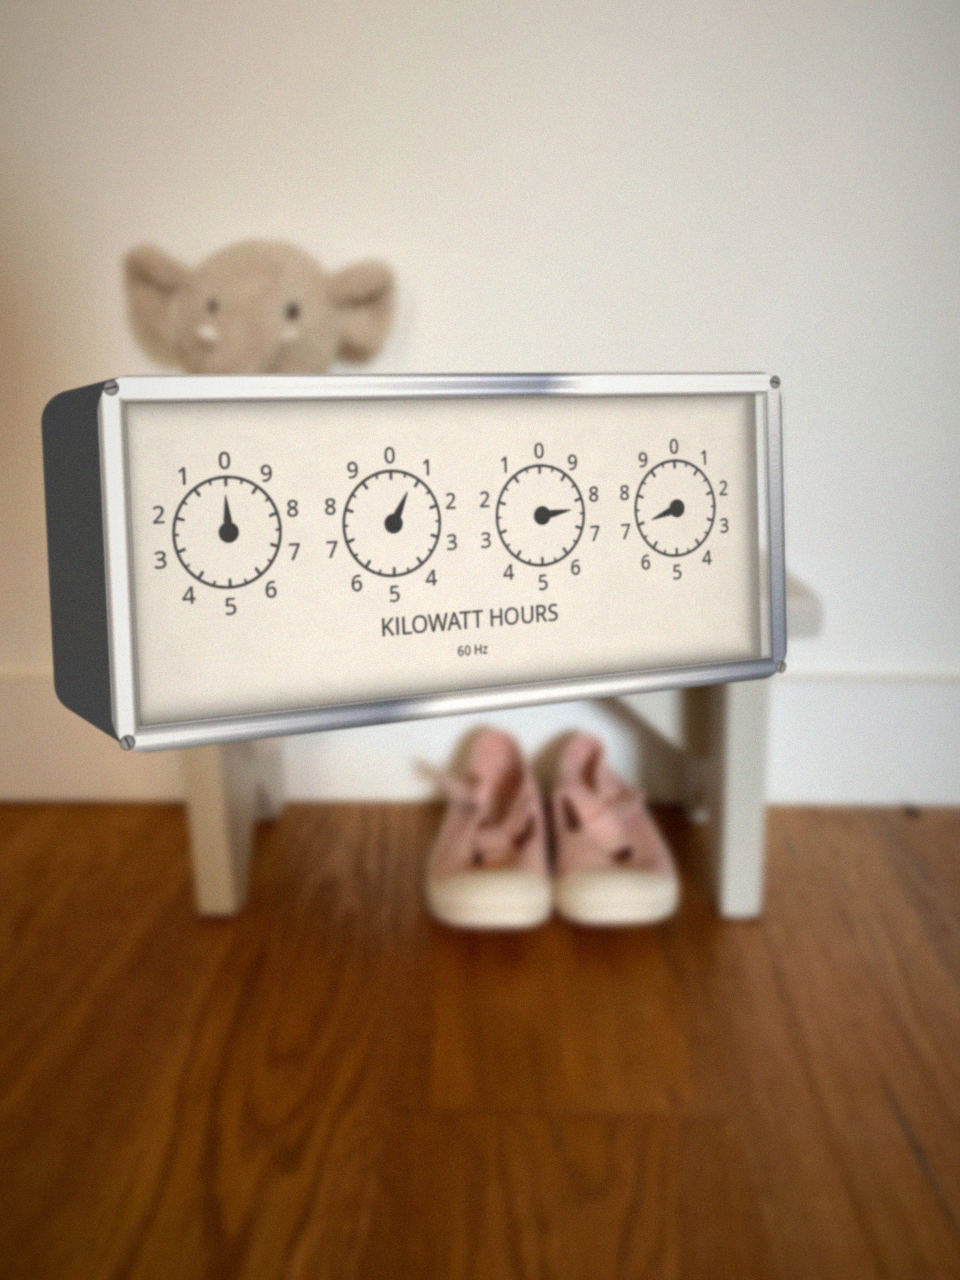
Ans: 77 kWh
